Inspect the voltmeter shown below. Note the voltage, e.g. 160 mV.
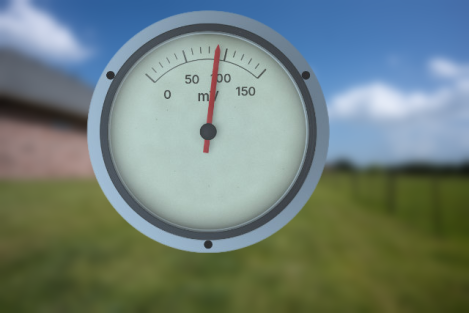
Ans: 90 mV
